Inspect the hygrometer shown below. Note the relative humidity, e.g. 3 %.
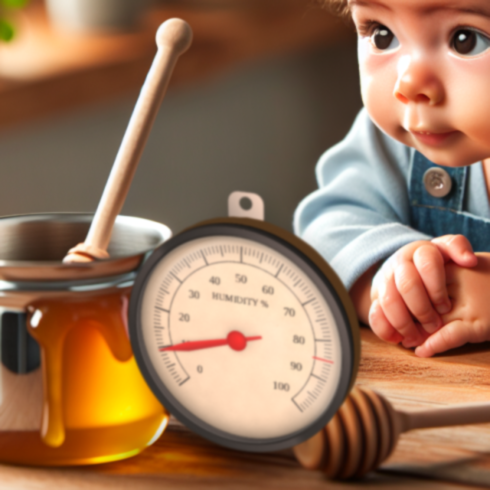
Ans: 10 %
